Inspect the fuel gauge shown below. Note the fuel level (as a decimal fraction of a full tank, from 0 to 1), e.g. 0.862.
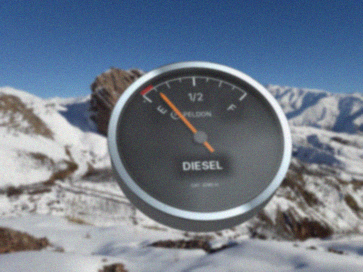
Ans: 0.125
